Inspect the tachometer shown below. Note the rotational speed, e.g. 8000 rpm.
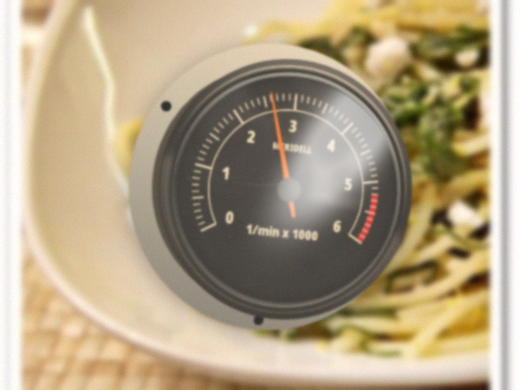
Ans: 2600 rpm
